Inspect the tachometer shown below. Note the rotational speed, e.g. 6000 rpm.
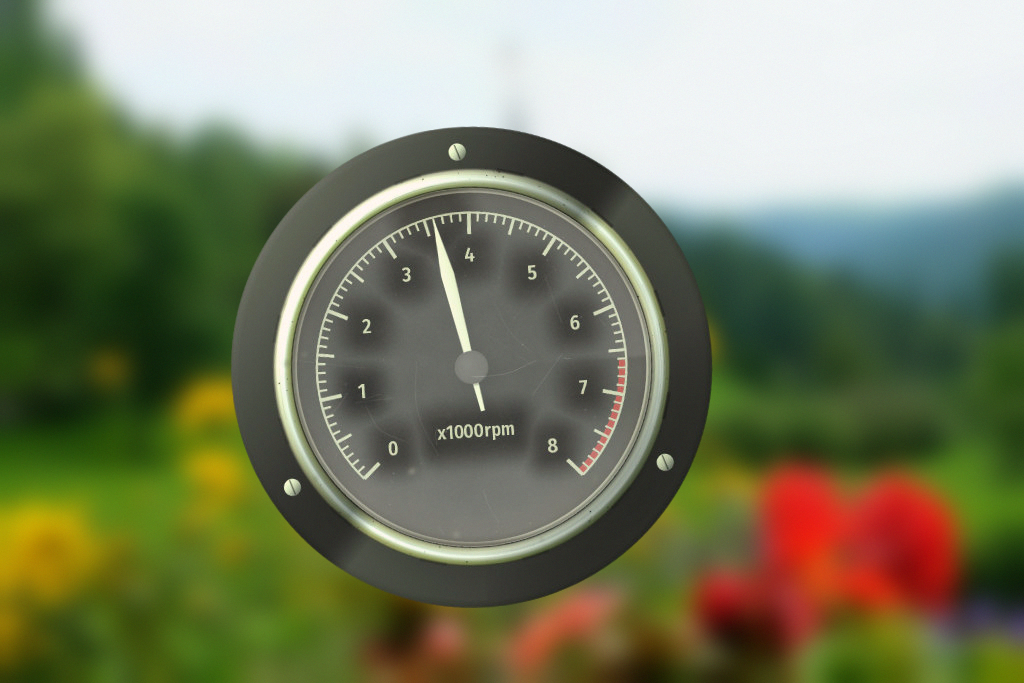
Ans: 3600 rpm
